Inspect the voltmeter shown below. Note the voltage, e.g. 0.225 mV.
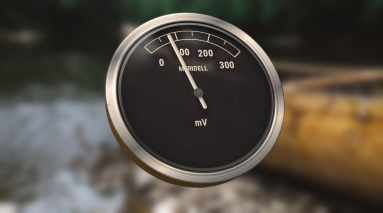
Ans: 75 mV
